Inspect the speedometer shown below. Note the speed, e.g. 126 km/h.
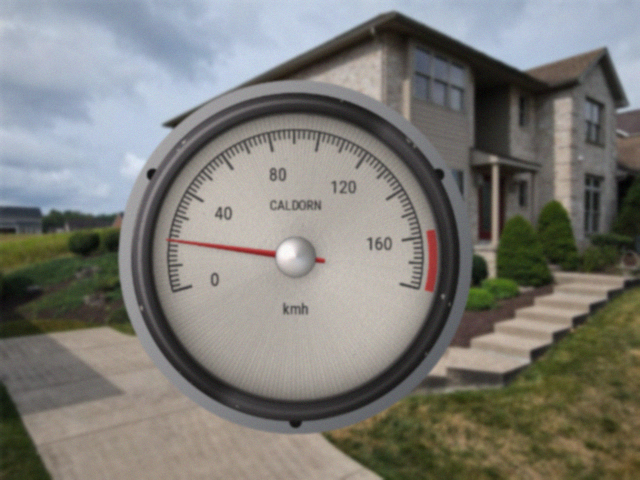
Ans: 20 km/h
